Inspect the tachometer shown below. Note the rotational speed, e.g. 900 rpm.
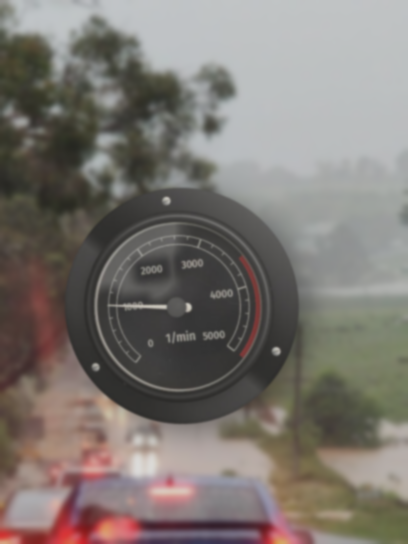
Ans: 1000 rpm
